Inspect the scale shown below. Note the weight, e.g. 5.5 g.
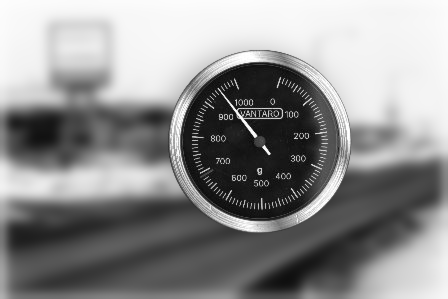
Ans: 950 g
